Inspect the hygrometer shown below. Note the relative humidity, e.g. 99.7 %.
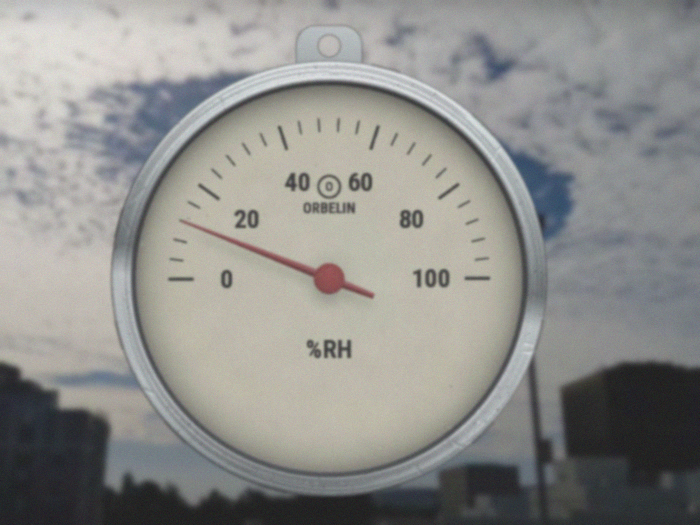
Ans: 12 %
